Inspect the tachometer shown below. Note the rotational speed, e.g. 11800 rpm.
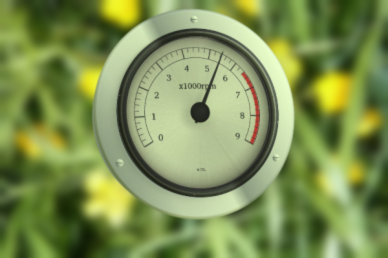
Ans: 5400 rpm
